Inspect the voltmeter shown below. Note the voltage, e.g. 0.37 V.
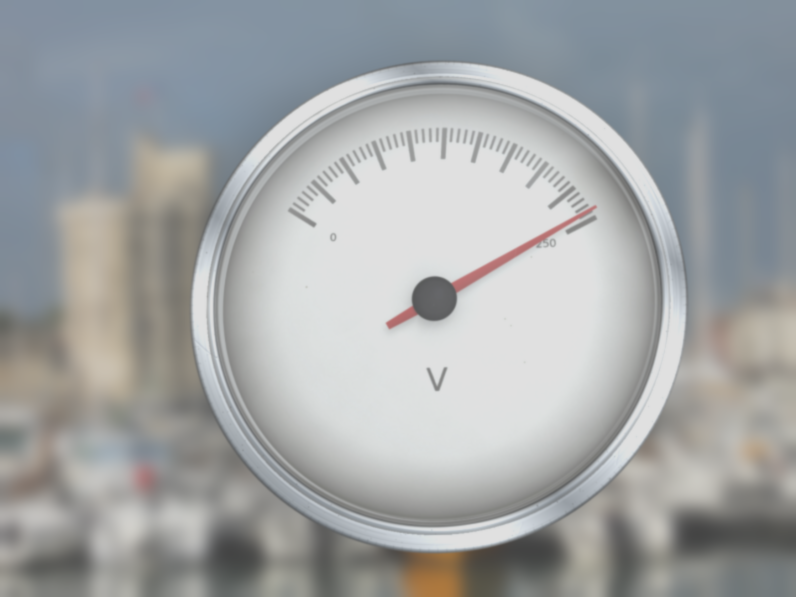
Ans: 245 V
